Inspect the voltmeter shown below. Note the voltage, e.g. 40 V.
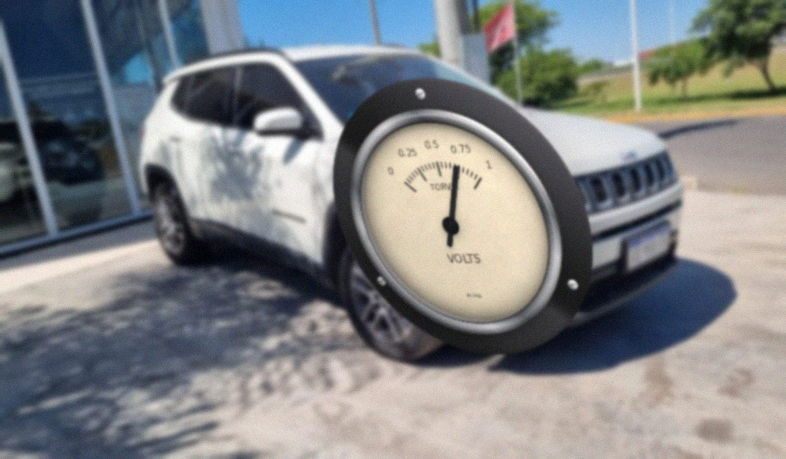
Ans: 0.75 V
